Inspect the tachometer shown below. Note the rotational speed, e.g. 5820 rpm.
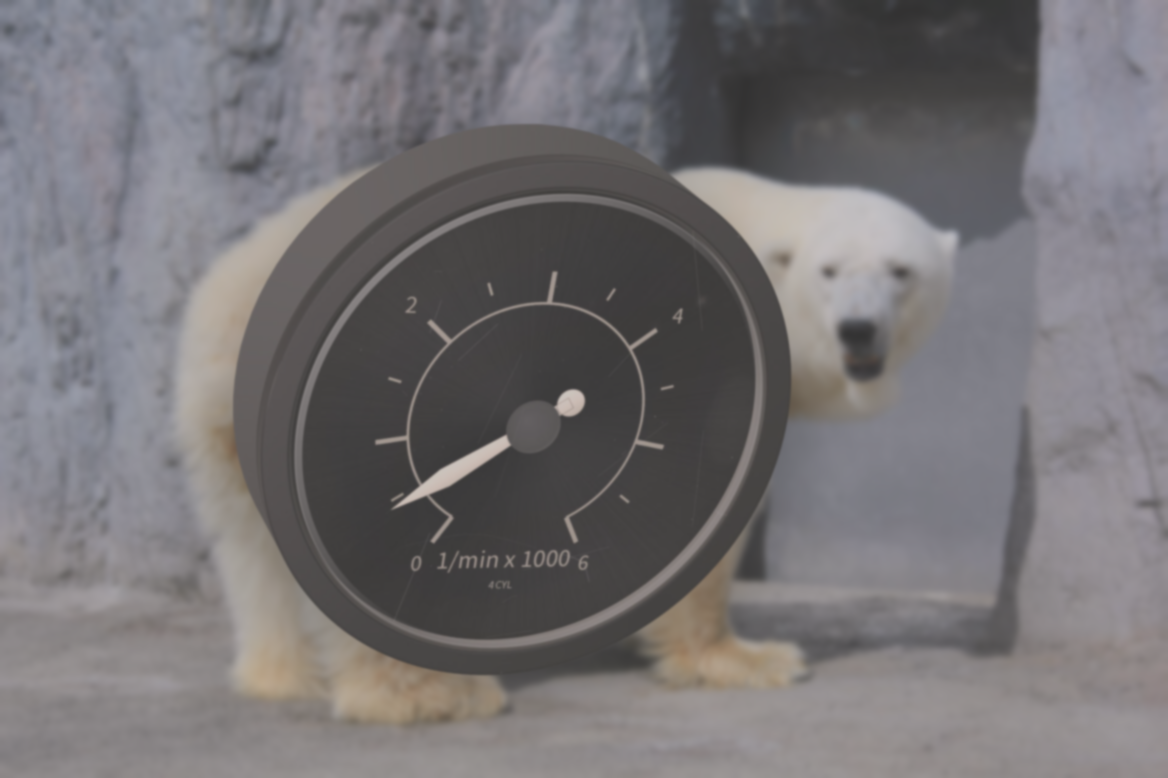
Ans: 500 rpm
